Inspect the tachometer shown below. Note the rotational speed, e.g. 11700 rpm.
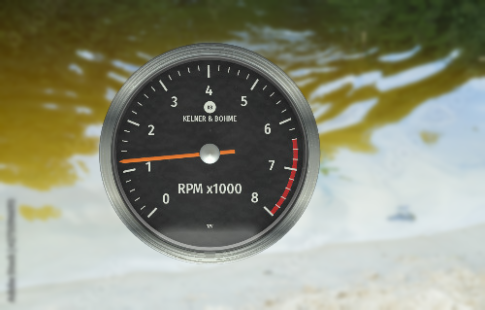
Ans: 1200 rpm
